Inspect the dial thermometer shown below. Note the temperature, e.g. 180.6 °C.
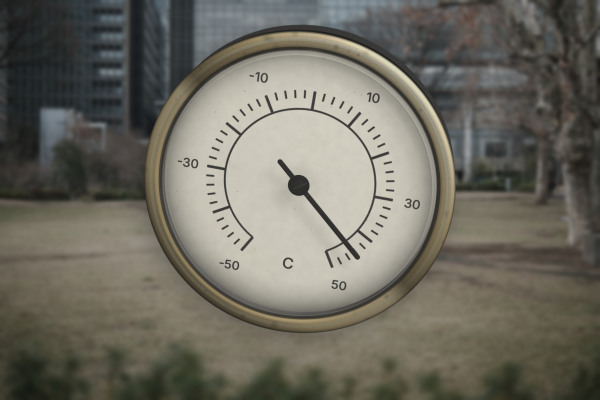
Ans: 44 °C
